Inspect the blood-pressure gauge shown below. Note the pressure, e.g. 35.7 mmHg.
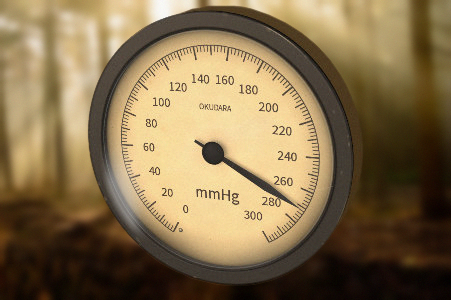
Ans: 270 mmHg
